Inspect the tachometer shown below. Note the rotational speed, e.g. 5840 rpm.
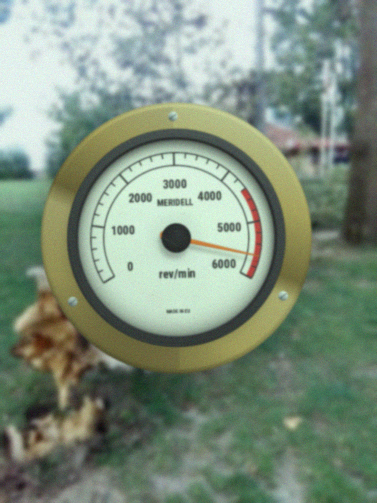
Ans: 5600 rpm
